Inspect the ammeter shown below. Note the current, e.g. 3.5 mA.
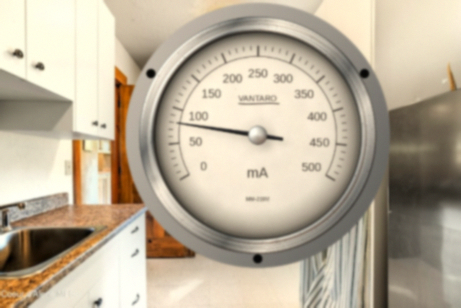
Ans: 80 mA
